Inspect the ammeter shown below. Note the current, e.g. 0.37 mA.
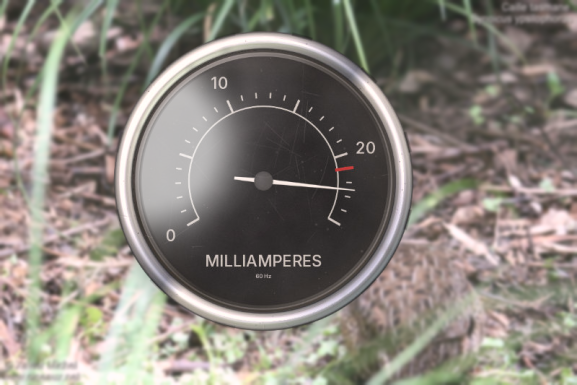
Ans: 22.5 mA
